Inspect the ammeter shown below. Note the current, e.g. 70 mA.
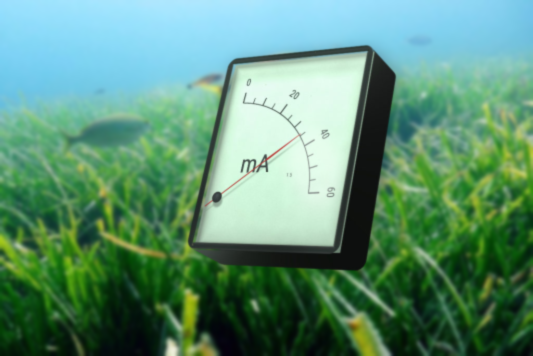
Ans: 35 mA
